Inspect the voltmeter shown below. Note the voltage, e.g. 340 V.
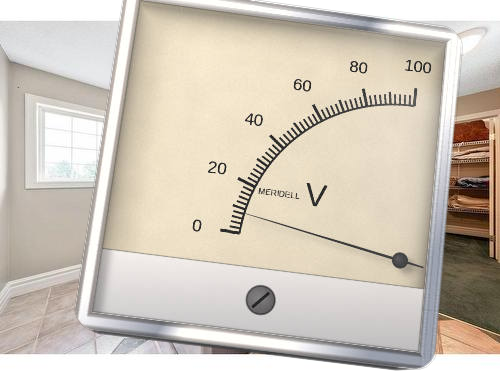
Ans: 8 V
